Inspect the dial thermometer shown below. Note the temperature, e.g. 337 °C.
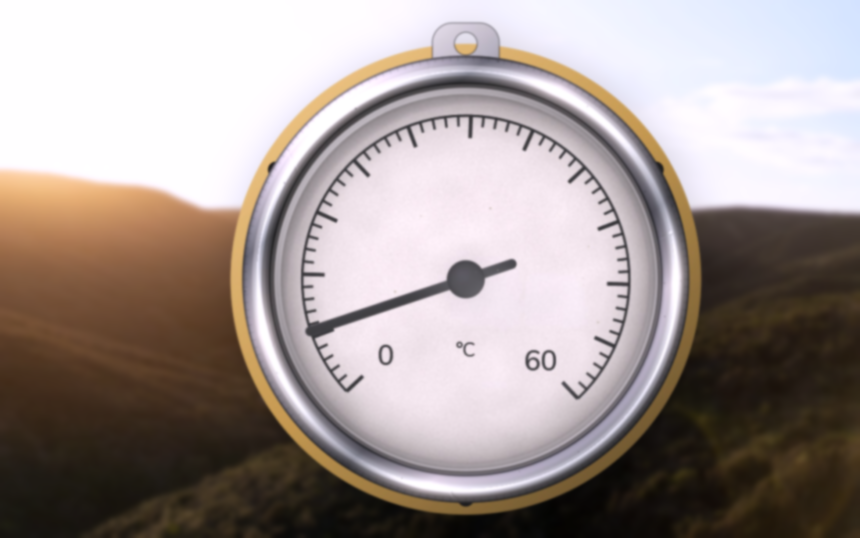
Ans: 5.5 °C
